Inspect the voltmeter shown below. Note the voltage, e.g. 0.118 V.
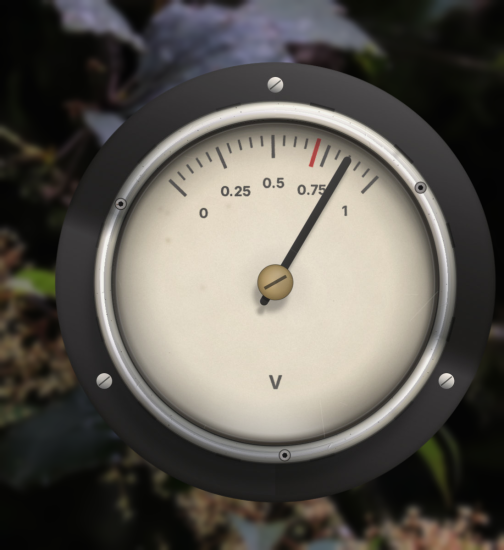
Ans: 0.85 V
